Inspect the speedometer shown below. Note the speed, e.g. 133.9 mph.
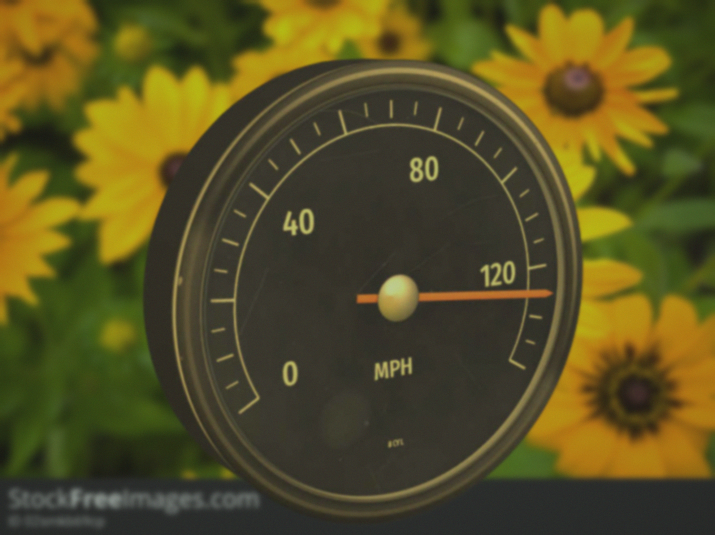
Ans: 125 mph
